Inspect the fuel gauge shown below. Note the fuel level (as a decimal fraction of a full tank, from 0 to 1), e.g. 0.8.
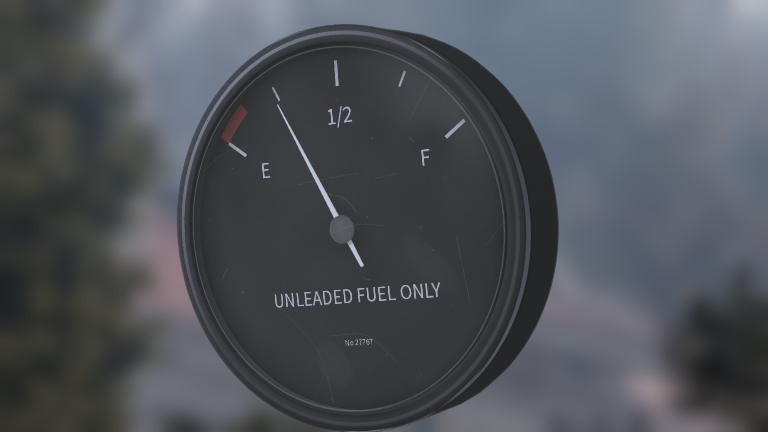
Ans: 0.25
